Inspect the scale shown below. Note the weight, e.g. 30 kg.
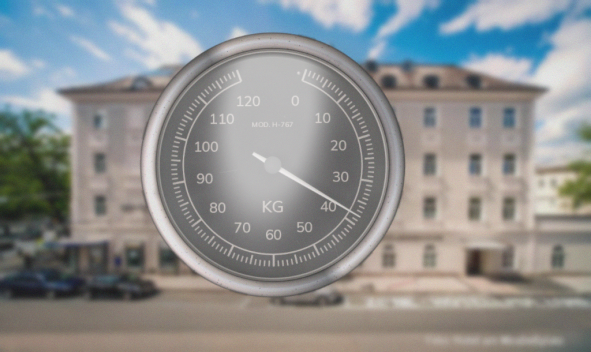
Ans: 38 kg
